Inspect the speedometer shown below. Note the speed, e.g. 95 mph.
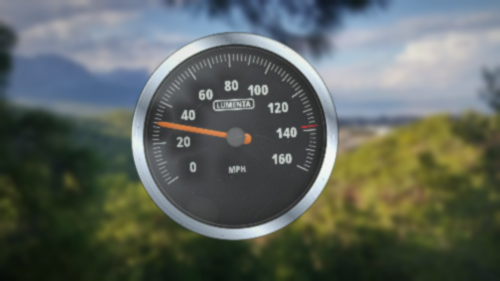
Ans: 30 mph
